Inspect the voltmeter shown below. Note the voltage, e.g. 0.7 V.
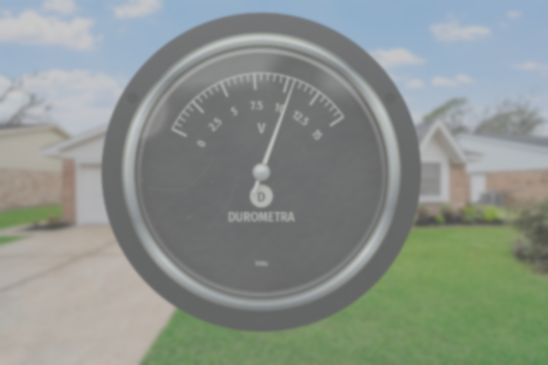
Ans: 10.5 V
